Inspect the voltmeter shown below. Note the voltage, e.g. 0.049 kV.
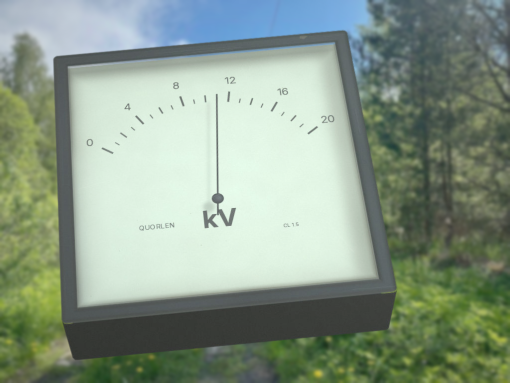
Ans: 11 kV
